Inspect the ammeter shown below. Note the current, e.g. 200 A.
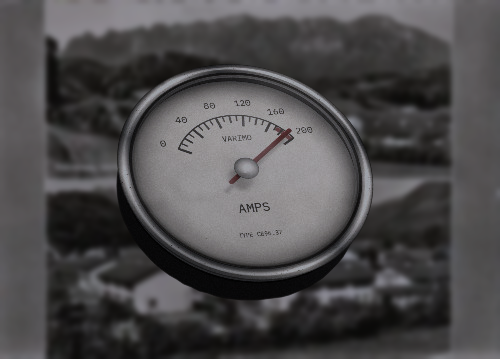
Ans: 190 A
